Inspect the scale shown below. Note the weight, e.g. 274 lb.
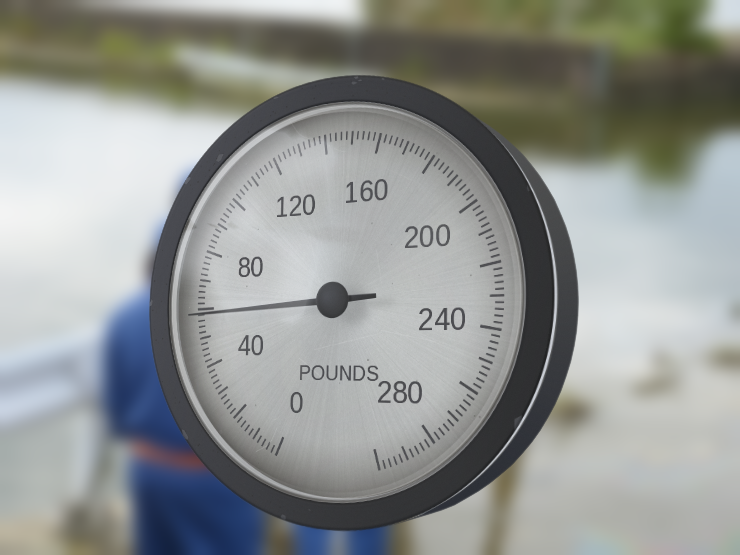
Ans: 58 lb
